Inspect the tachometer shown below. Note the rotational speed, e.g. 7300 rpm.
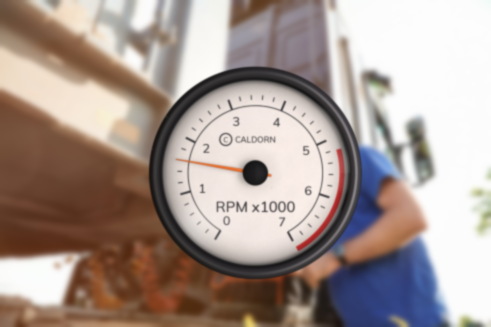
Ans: 1600 rpm
